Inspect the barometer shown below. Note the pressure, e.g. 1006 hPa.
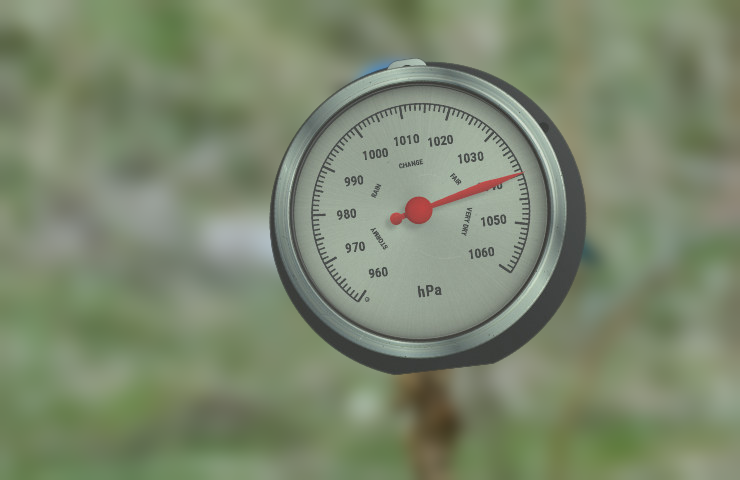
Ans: 1040 hPa
